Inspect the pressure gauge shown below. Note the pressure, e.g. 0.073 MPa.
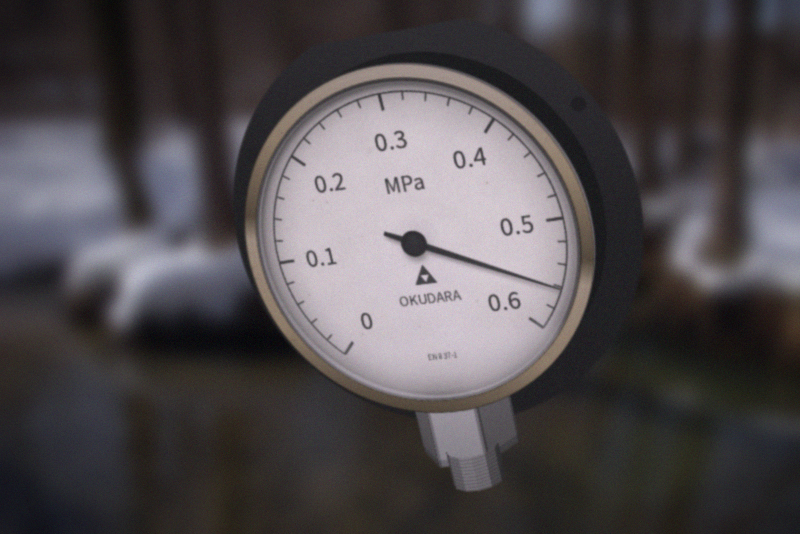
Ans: 0.56 MPa
